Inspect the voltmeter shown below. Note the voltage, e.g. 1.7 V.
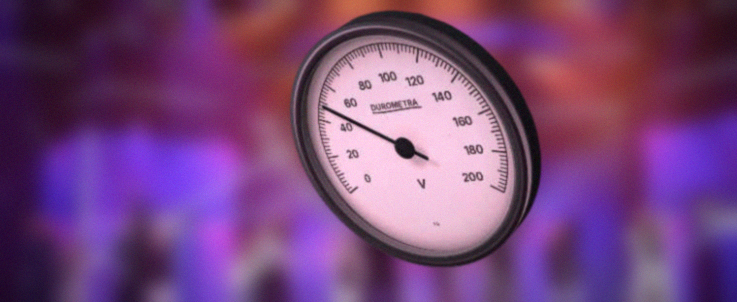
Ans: 50 V
